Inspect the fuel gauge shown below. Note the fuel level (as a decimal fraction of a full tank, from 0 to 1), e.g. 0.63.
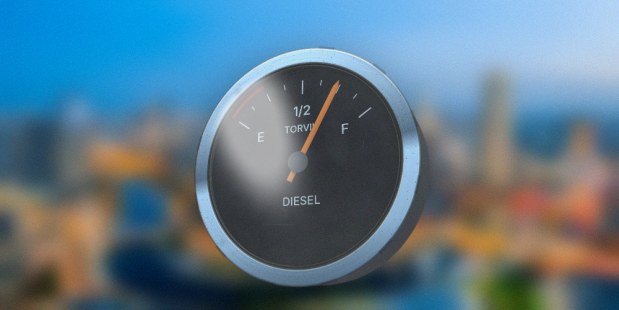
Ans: 0.75
